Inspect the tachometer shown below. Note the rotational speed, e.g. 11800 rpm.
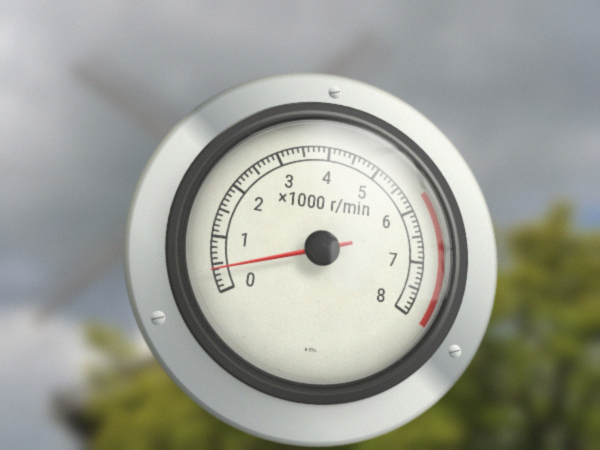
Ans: 400 rpm
